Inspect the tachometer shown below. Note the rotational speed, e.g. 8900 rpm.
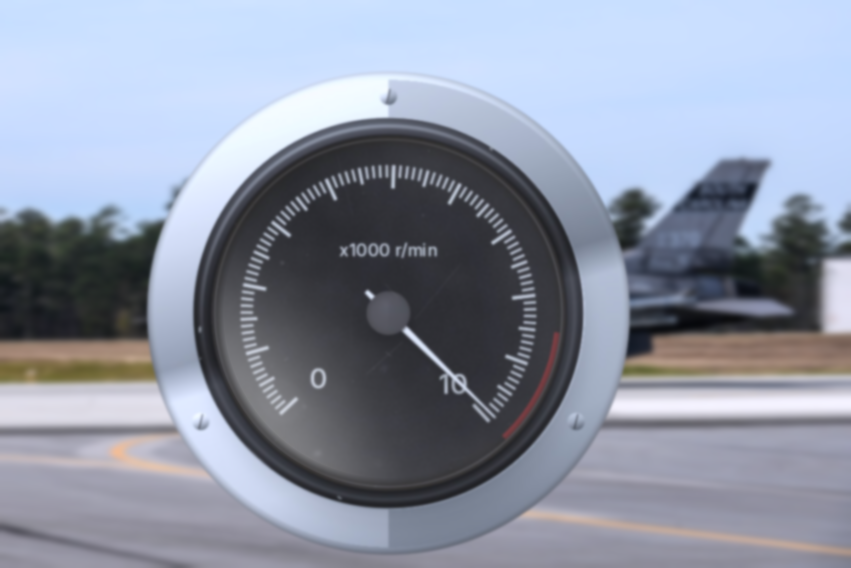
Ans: 9900 rpm
